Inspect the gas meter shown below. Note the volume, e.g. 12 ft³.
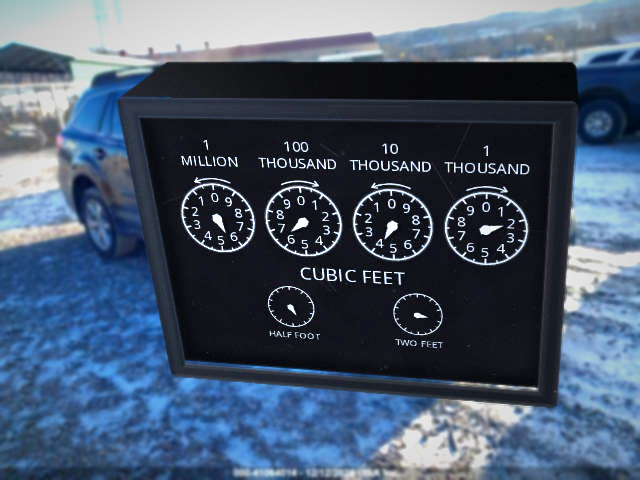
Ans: 564200 ft³
